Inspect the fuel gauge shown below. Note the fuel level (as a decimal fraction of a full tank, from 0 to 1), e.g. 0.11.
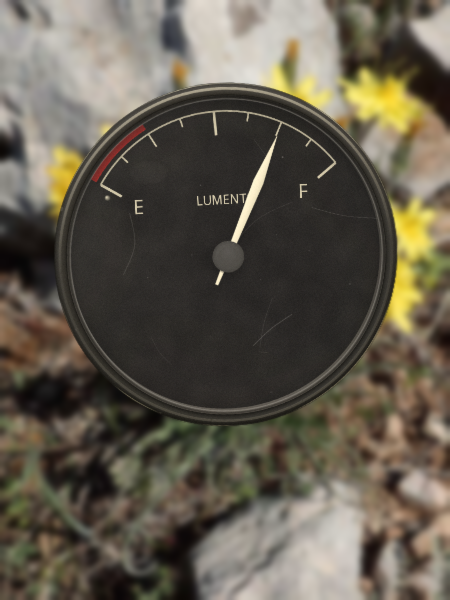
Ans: 0.75
